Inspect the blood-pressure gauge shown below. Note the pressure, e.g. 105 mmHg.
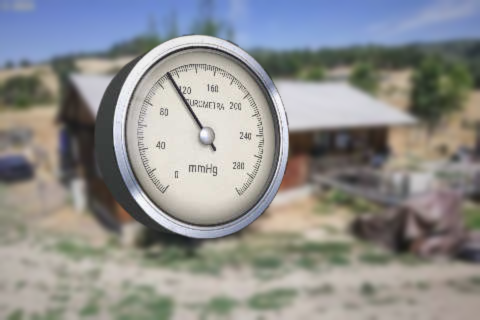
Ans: 110 mmHg
